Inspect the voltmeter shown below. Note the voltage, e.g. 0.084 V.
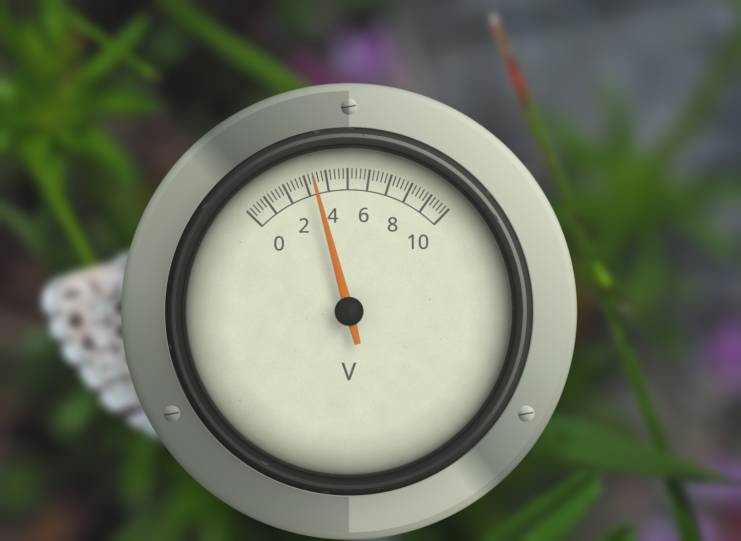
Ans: 3.4 V
